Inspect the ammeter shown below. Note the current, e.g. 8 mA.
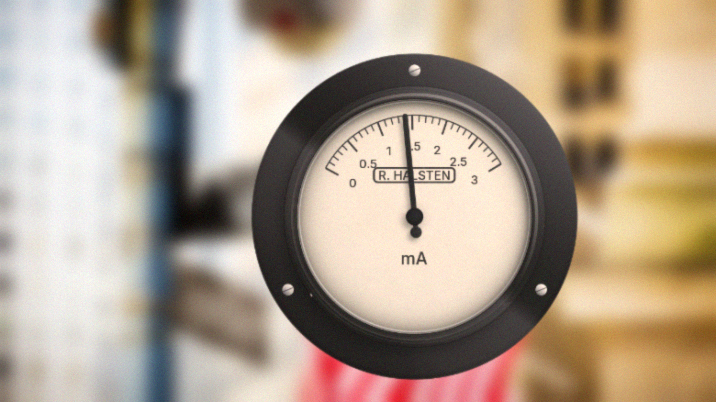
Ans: 1.4 mA
